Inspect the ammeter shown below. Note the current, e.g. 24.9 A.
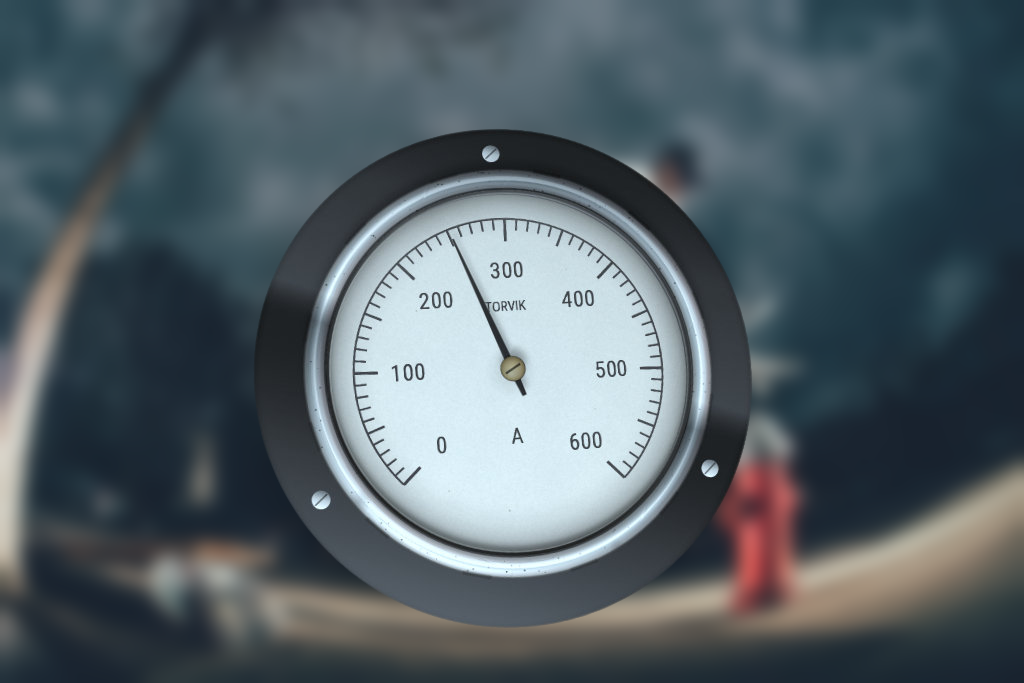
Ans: 250 A
